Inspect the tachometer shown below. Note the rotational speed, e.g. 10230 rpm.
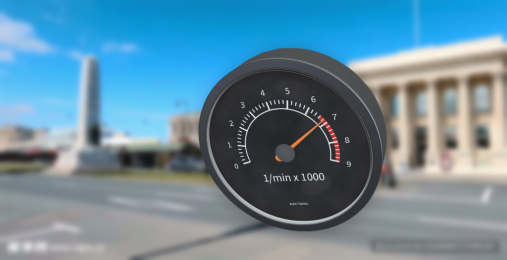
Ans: 6800 rpm
